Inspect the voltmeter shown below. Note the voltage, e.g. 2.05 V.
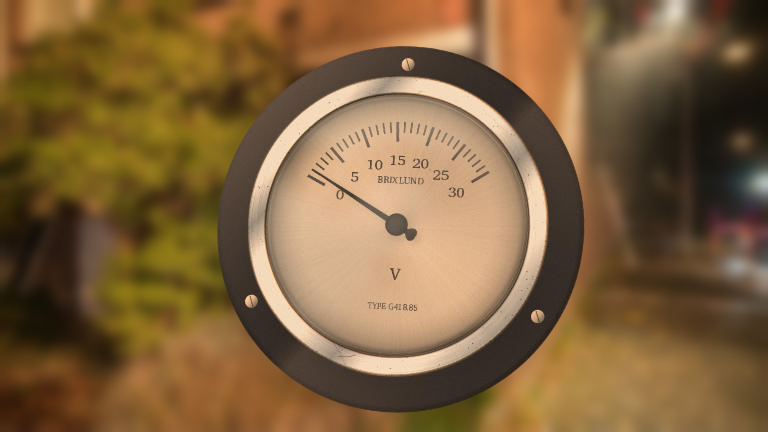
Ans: 1 V
